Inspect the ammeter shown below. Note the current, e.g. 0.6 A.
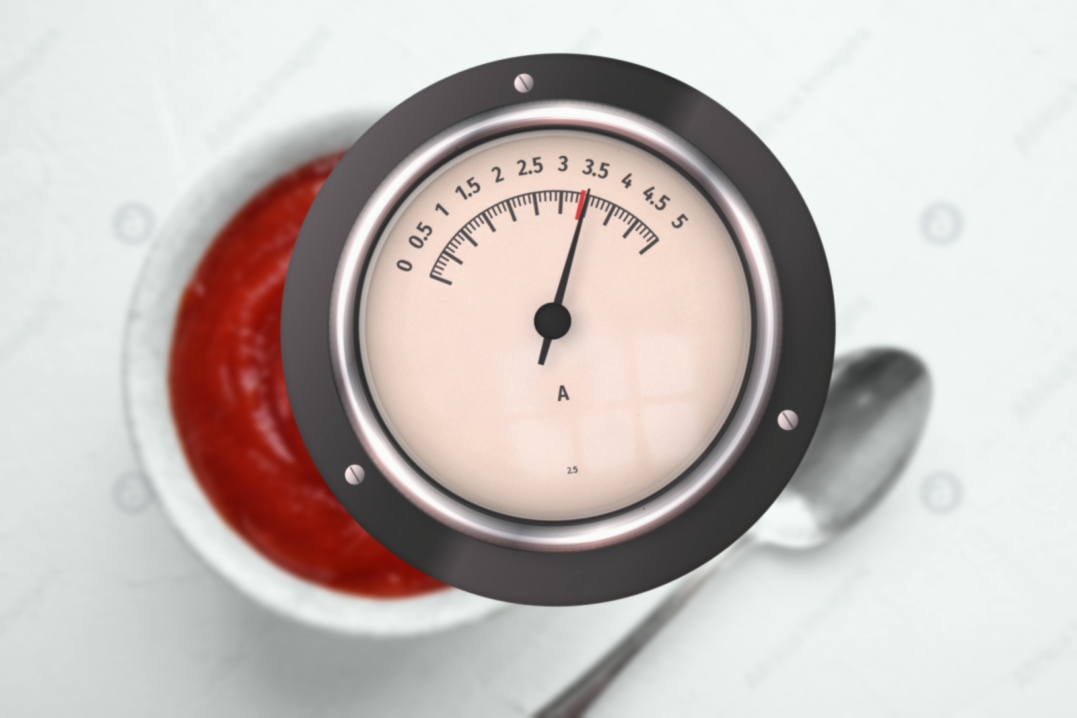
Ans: 3.5 A
